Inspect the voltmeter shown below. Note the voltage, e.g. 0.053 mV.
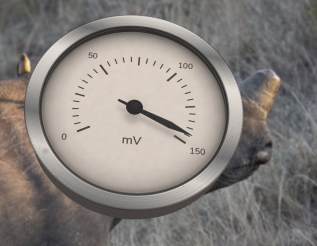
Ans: 145 mV
